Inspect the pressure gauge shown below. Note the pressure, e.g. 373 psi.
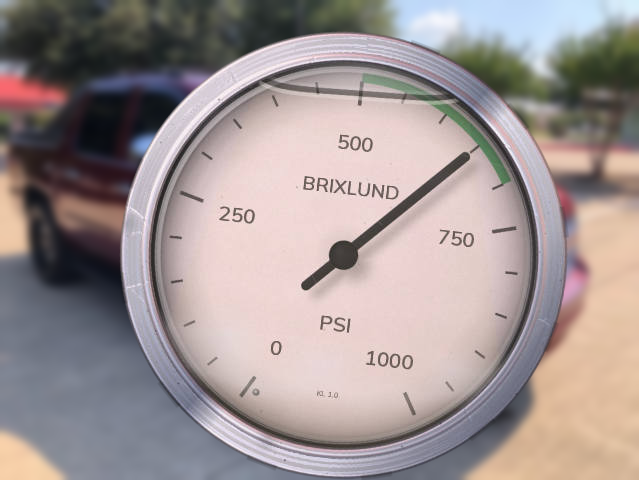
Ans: 650 psi
